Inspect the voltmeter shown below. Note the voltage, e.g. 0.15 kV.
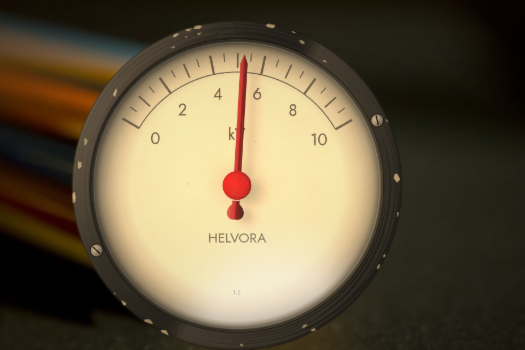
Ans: 5.25 kV
